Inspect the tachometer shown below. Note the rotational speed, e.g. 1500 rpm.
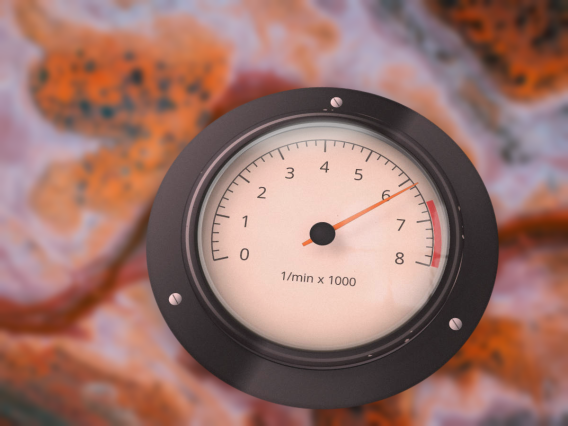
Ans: 6200 rpm
